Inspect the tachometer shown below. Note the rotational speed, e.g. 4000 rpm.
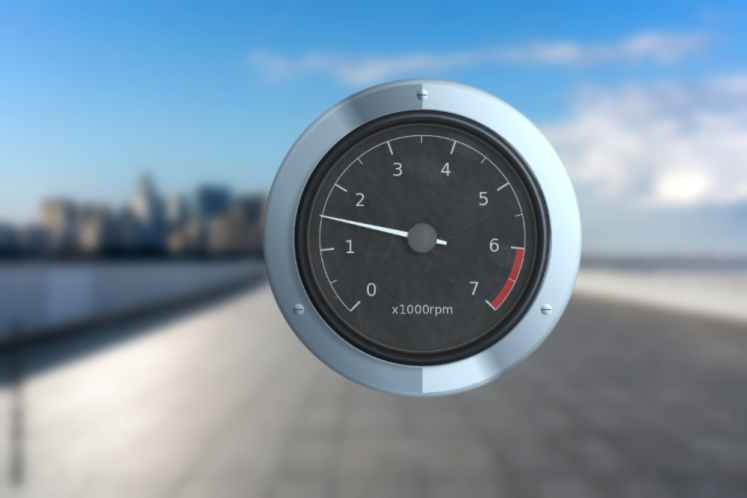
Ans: 1500 rpm
